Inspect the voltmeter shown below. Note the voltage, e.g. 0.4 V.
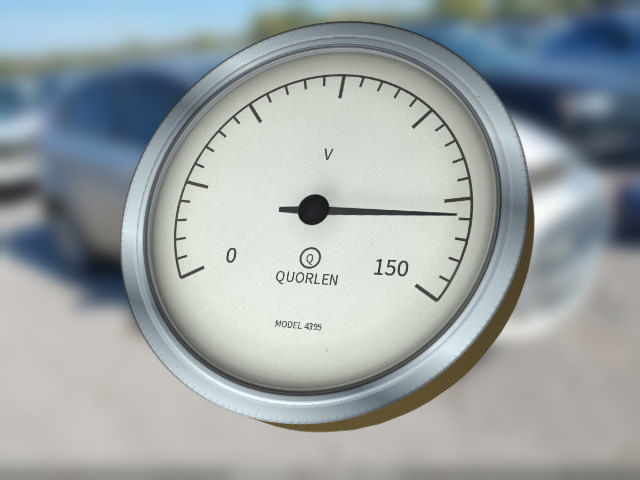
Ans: 130 V
